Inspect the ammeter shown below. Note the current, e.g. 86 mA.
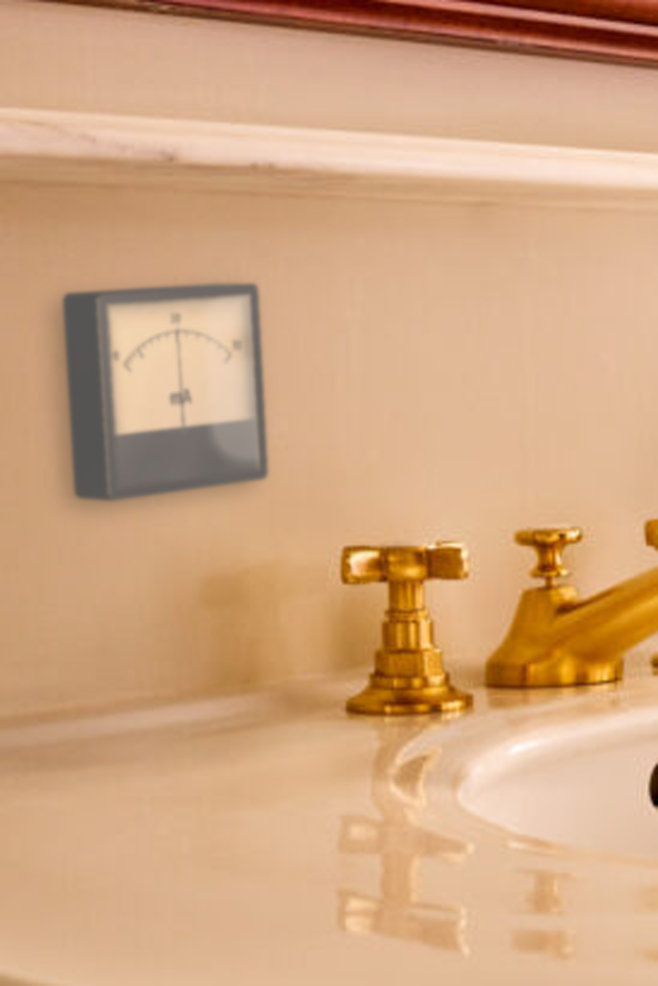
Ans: 20 mA
